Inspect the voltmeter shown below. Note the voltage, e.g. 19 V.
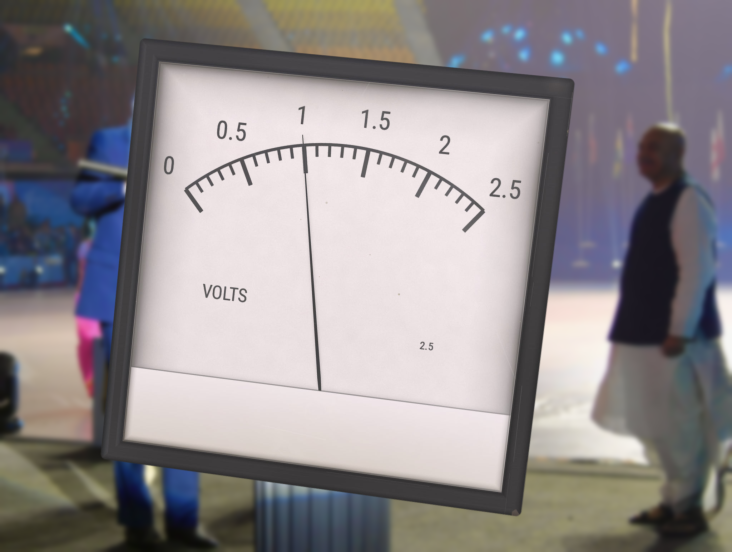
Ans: 1 V
